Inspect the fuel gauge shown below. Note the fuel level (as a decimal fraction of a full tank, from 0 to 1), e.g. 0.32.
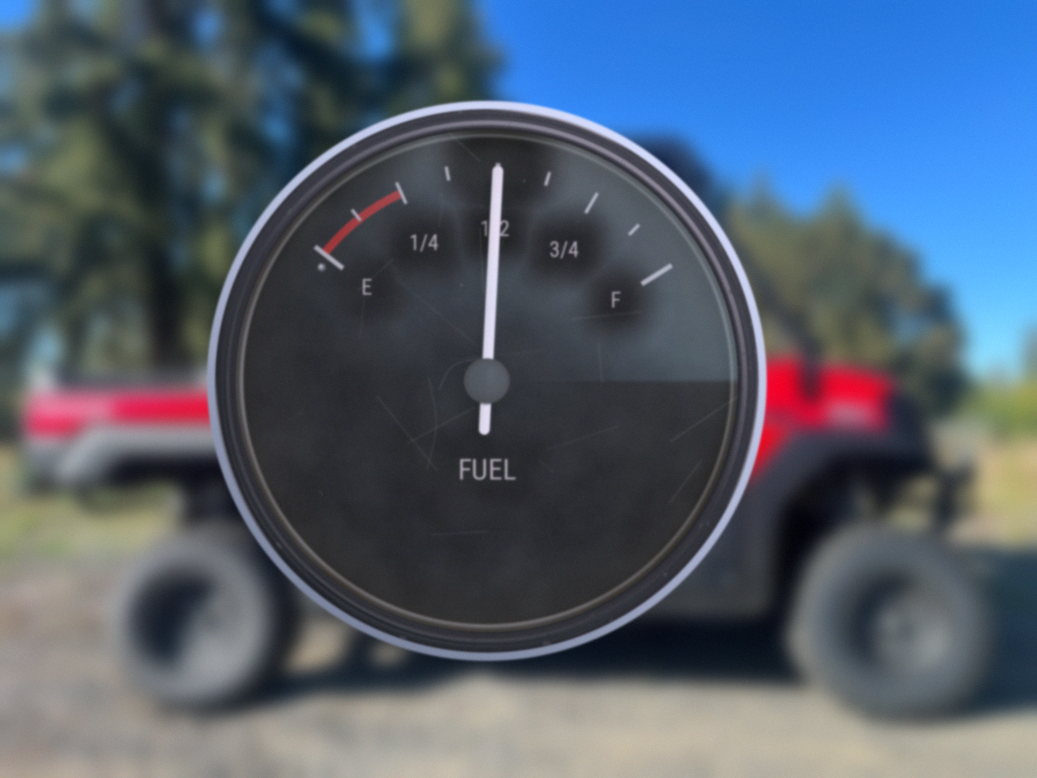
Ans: 0.5
